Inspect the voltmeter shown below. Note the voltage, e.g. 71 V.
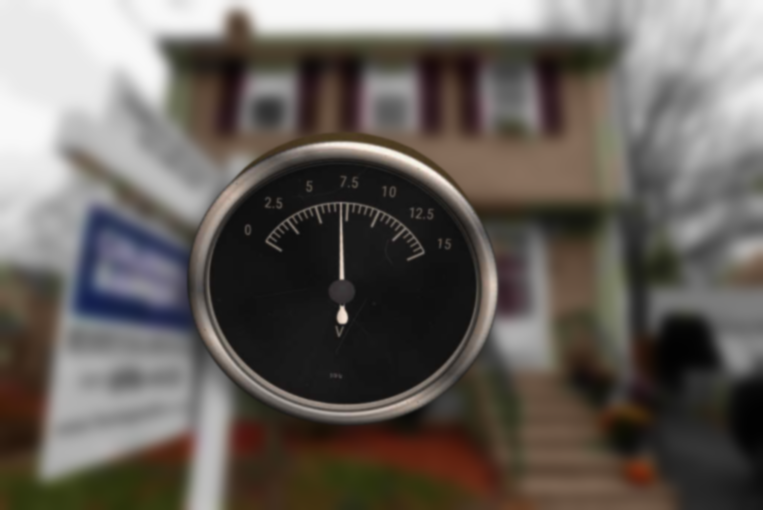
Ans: 7 V
